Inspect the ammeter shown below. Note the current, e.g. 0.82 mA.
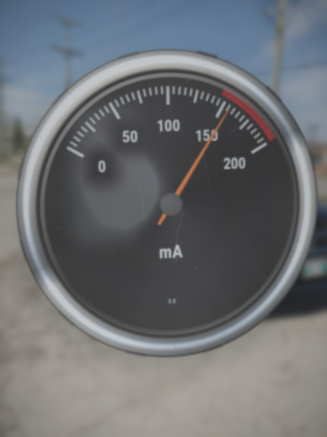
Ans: 155 mA
